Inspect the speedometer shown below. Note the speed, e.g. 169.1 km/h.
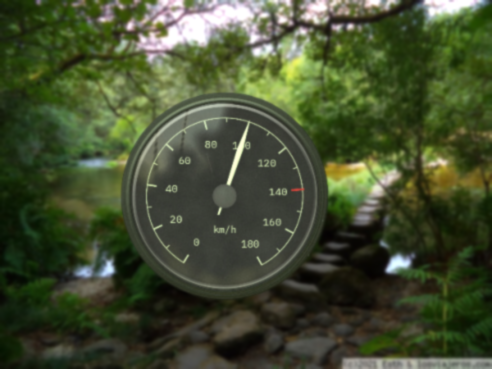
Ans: 100 km/h
